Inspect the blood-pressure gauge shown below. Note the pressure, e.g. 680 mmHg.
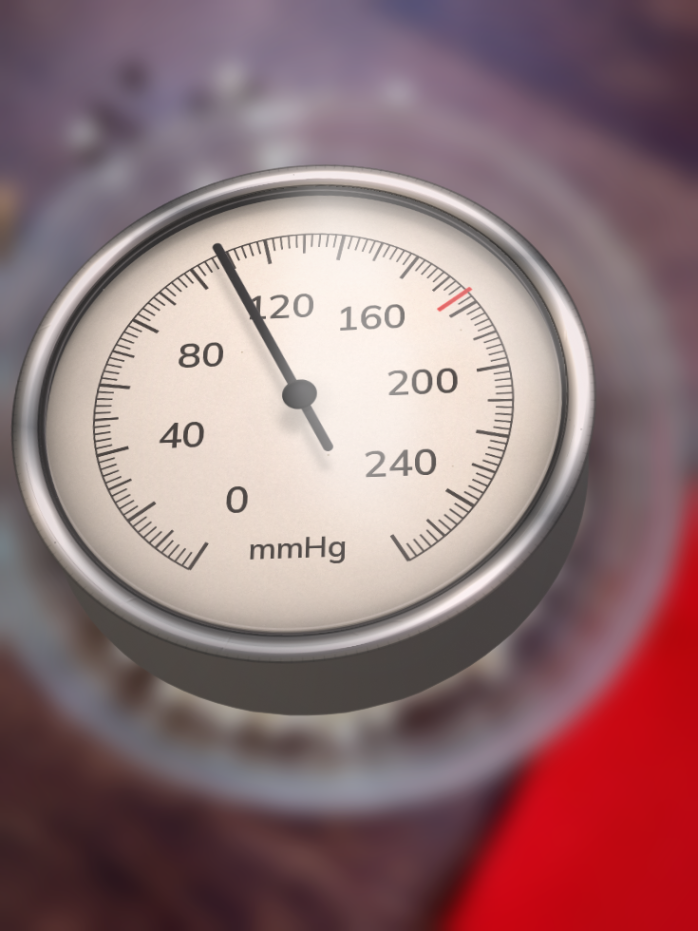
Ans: 108 mmHg
